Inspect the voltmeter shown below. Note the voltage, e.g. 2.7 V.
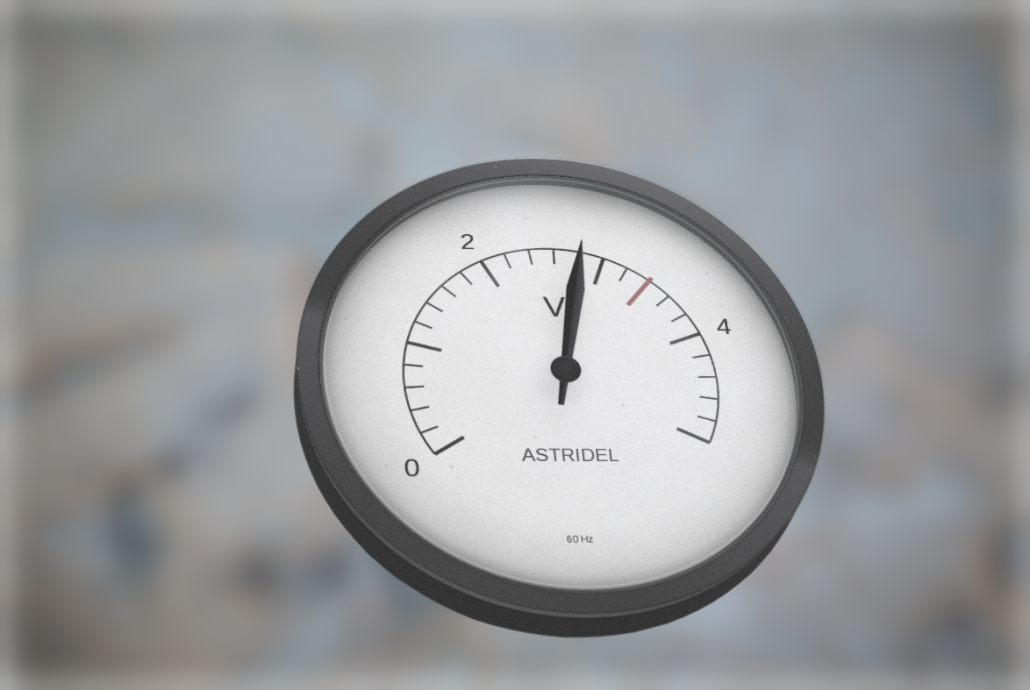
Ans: 2.8 V
